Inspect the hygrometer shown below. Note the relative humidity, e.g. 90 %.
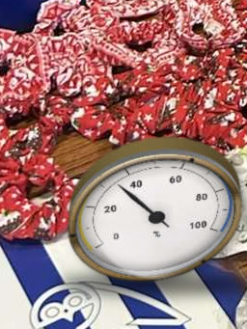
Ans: 35 %
